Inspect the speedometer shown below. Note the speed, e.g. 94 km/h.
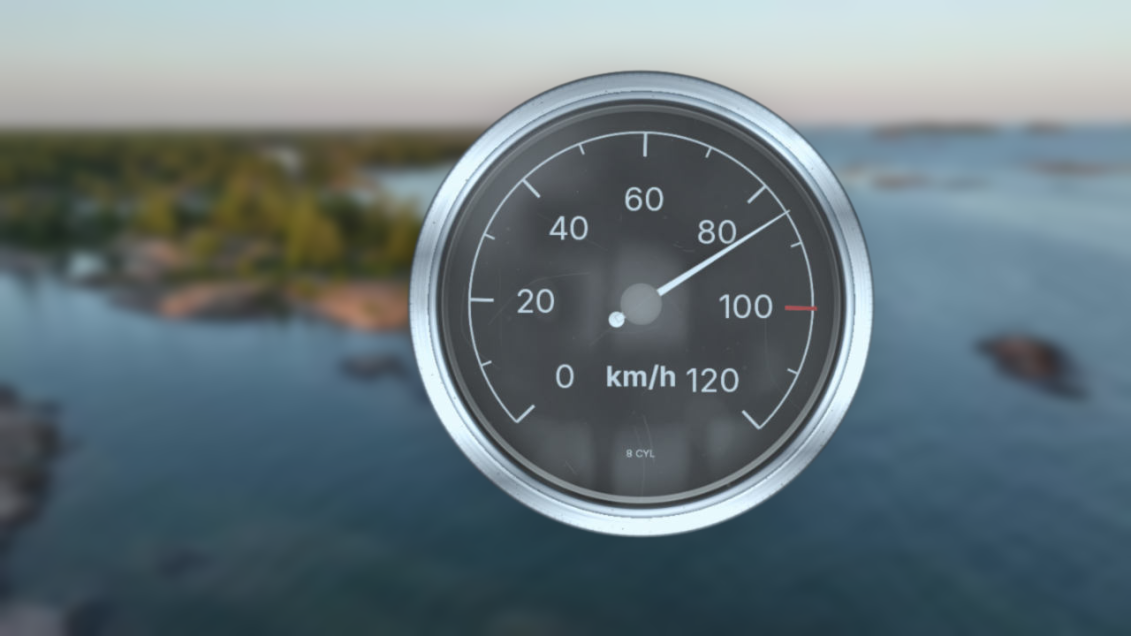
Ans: 85 km/h
